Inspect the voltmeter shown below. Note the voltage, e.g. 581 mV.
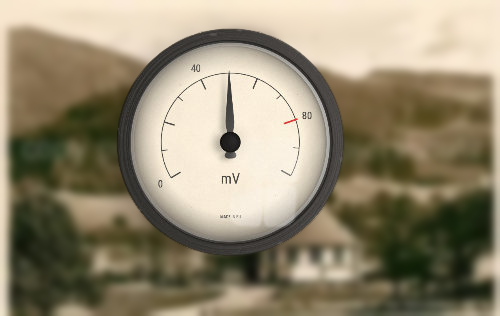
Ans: 50 mV
